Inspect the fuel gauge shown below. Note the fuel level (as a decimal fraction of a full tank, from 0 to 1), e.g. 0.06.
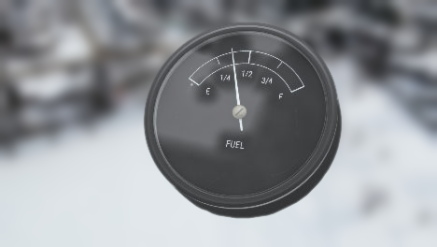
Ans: 0.375
